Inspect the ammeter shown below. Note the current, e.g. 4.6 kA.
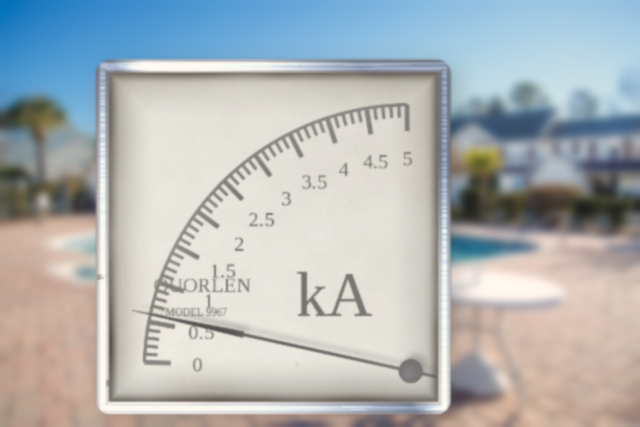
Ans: 0.6 kA
